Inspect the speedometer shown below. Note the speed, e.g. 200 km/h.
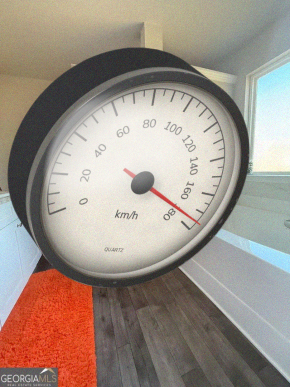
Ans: 175 km/h
